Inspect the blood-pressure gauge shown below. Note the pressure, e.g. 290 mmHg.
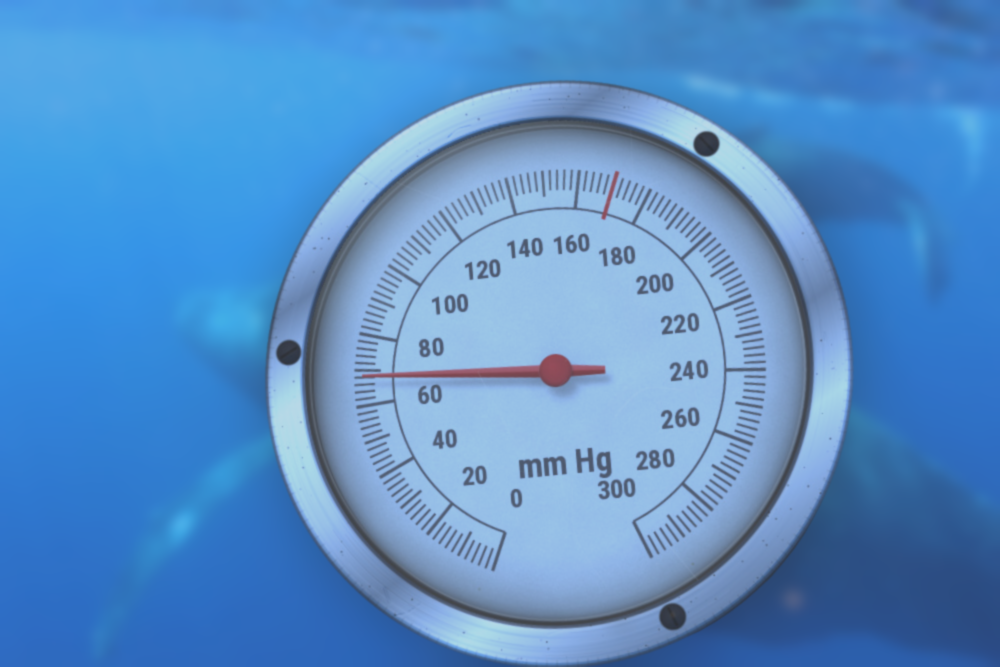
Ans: 68 mmHg
